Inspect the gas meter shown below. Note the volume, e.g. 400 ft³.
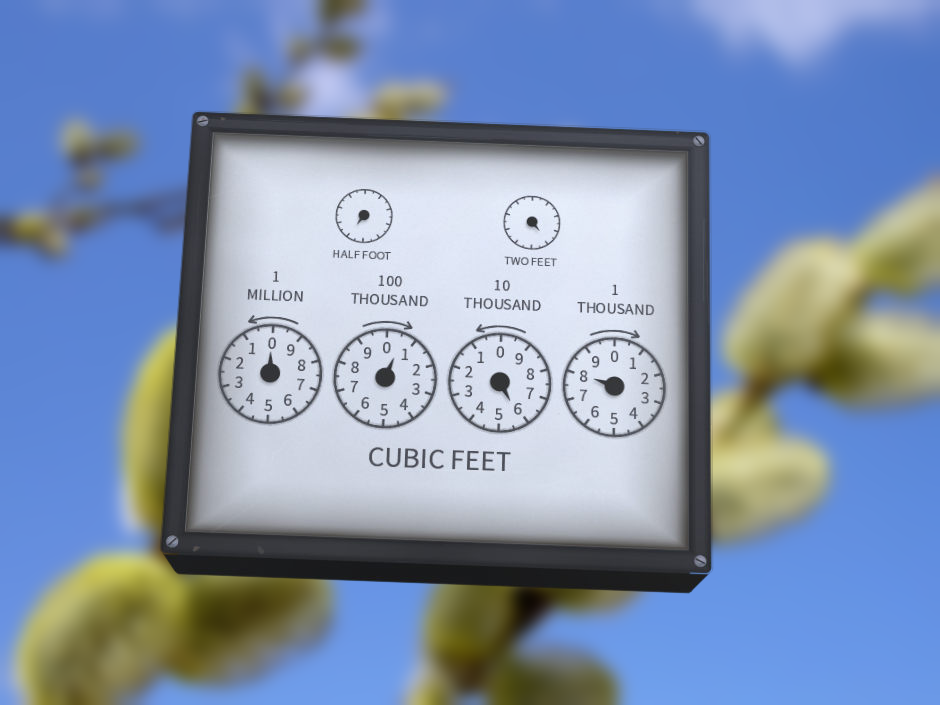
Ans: 5800 ft³
